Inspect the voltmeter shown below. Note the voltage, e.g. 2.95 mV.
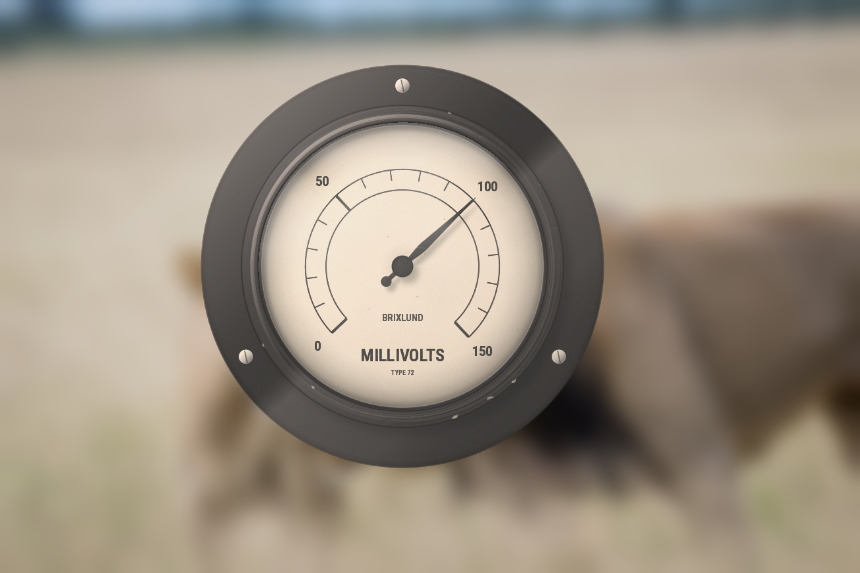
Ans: 100 mV
